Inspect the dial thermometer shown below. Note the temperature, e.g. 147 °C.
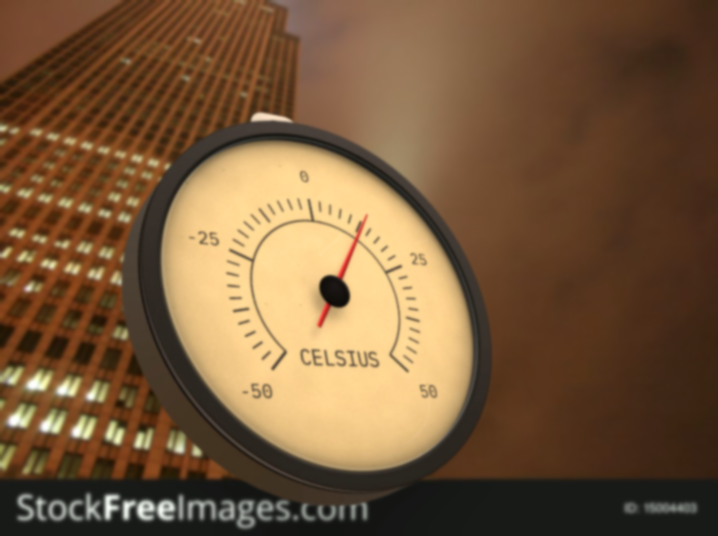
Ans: 12.5 °C
